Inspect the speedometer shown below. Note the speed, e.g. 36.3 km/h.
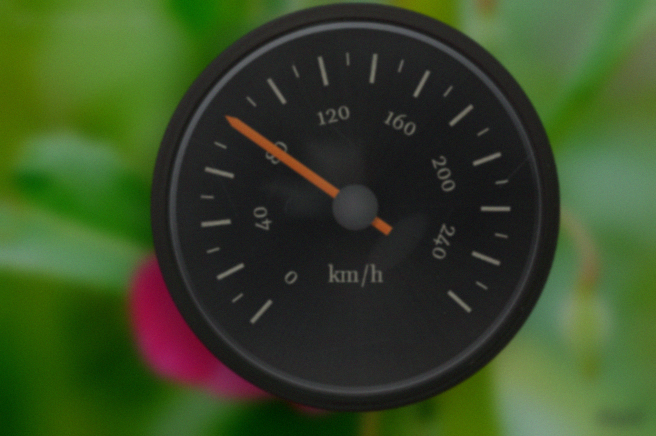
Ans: 80 km/h
